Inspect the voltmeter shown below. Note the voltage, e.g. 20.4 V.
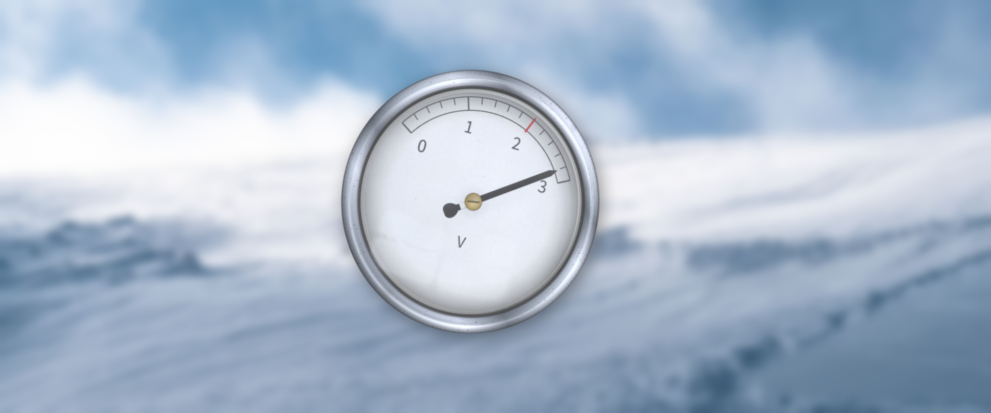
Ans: 2.8 V
